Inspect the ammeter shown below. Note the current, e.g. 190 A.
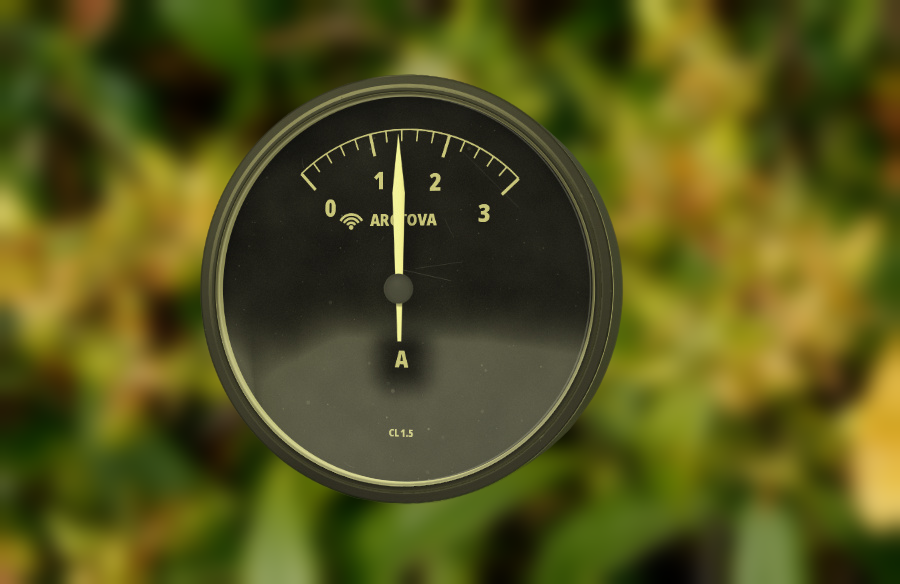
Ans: 1.4 A
